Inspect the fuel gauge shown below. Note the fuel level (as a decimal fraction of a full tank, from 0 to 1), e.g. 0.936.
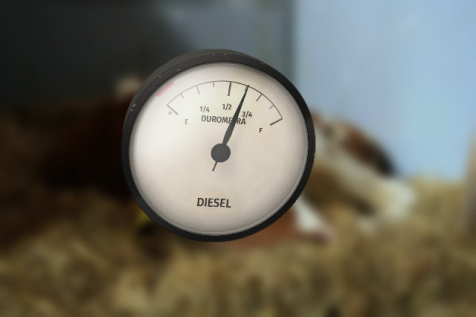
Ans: 0.625
